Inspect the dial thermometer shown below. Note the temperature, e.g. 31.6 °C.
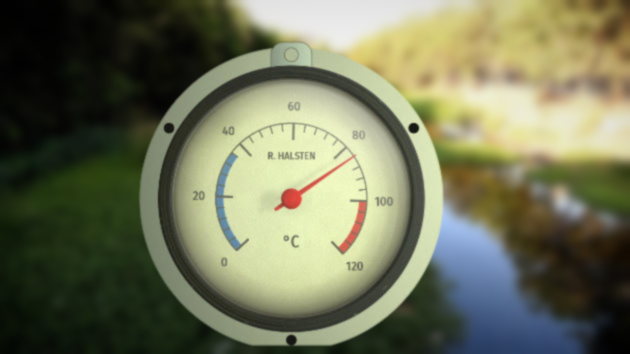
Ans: 84 °C
